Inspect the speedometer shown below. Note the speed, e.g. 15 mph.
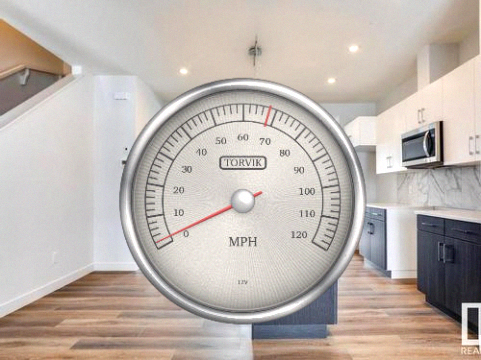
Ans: 2 mph
